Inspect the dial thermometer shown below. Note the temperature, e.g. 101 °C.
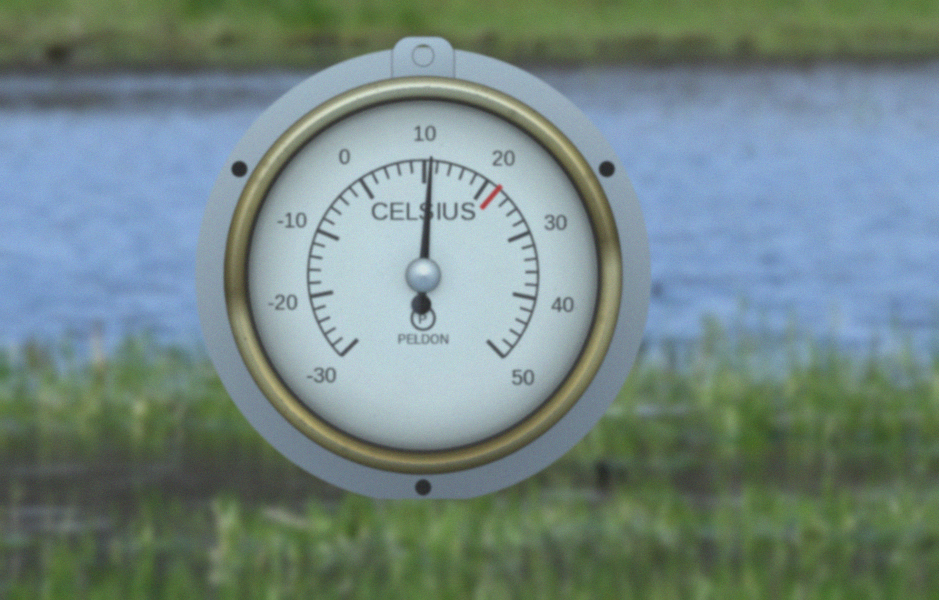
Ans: 11 °C
